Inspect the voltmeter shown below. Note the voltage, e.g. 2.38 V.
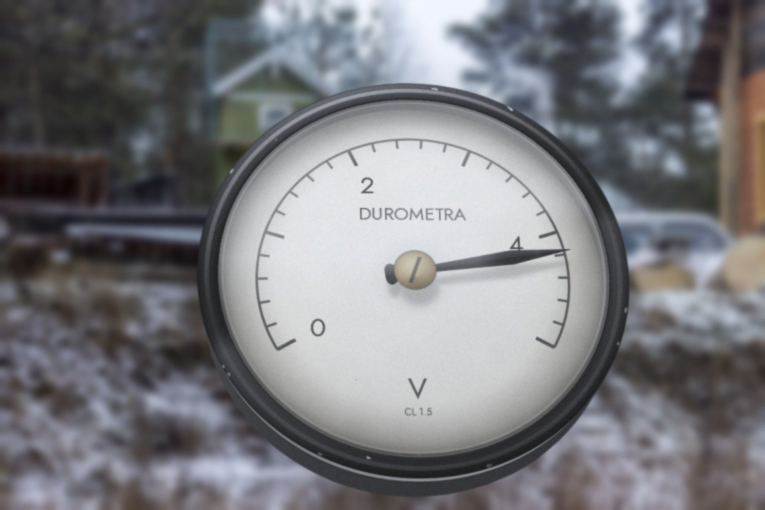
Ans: 4.2 V
